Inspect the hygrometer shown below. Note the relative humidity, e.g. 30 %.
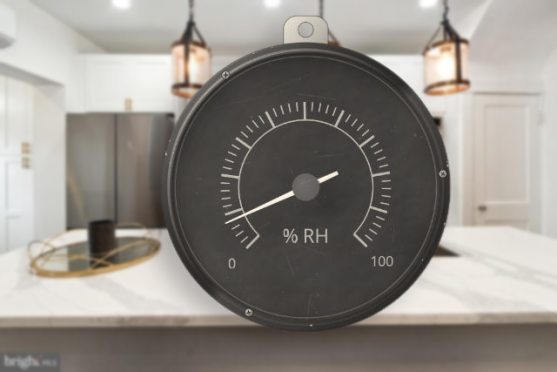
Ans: 8 %
